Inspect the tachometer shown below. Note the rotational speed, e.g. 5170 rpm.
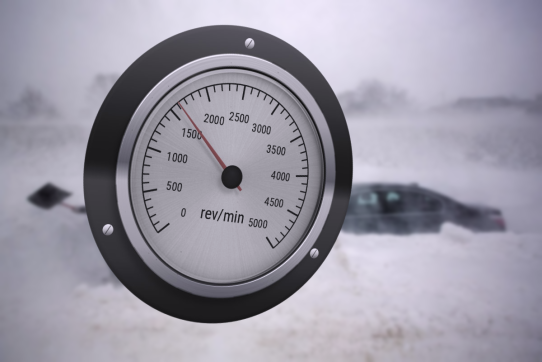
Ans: 1600 rpm
